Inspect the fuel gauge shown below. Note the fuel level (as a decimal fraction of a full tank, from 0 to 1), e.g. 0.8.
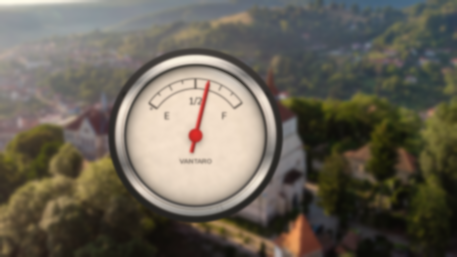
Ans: 0.625
